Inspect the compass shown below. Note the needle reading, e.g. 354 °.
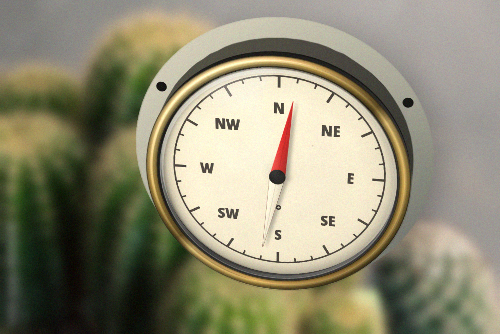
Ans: 10 °
